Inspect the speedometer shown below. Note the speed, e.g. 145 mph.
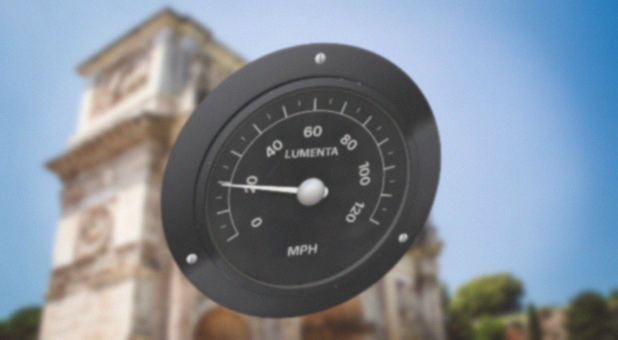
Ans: 20 mph
